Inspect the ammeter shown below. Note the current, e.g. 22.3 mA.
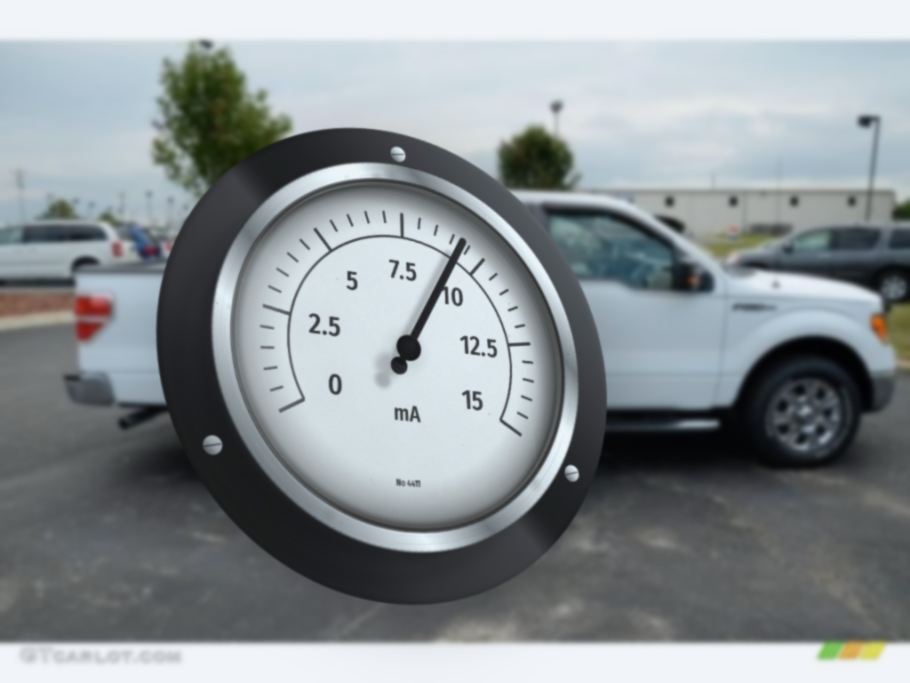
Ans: 9.25 mA
